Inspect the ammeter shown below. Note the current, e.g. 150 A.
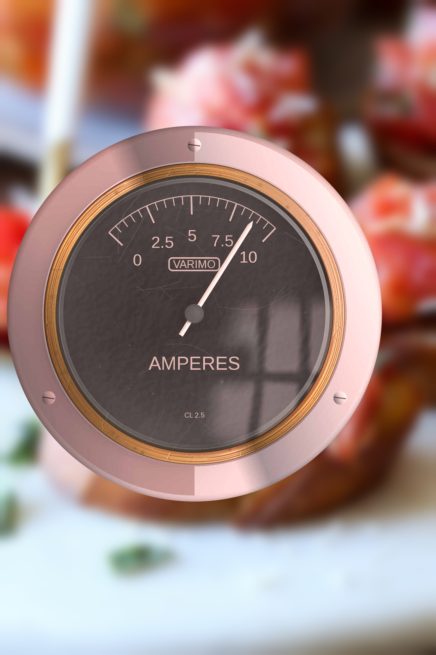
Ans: 8.75 A
